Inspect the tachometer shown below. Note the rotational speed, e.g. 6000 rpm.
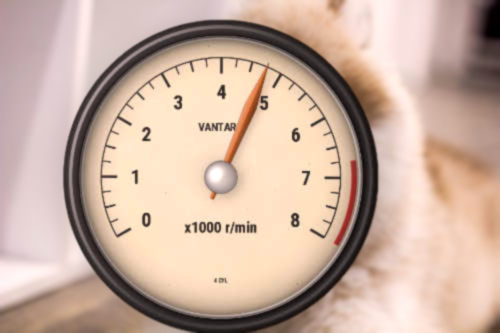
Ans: 4750 rpm
